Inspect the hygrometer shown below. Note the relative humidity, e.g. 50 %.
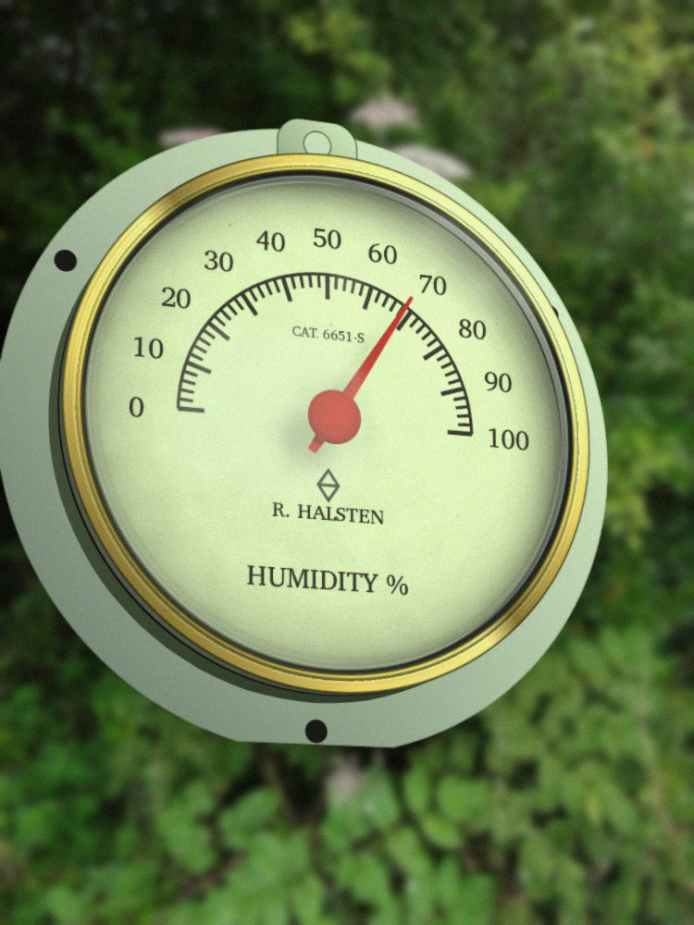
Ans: 68 %
